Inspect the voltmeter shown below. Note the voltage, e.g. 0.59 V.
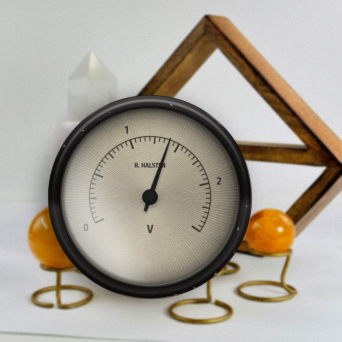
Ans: 1.4 V
